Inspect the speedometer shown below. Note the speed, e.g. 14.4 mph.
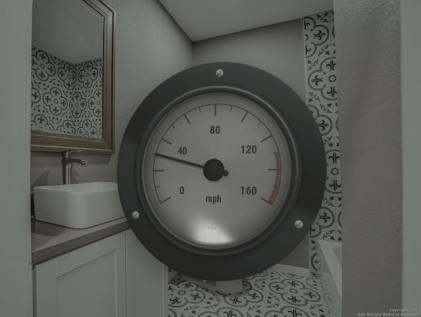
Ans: 30 mph
